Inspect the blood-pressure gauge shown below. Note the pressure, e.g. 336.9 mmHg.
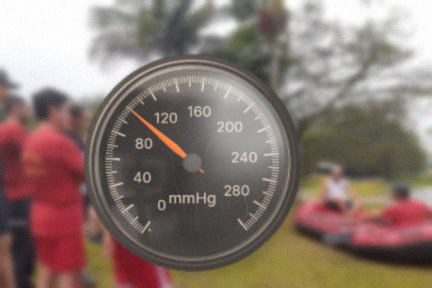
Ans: 100 mmHg
